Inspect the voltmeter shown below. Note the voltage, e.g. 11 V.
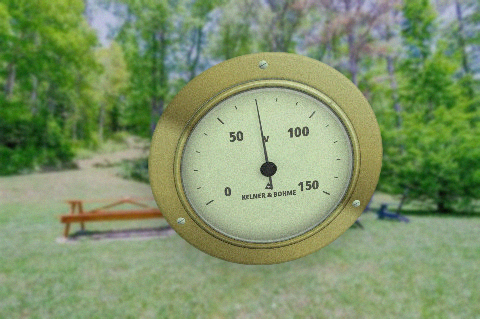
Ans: 70 V
